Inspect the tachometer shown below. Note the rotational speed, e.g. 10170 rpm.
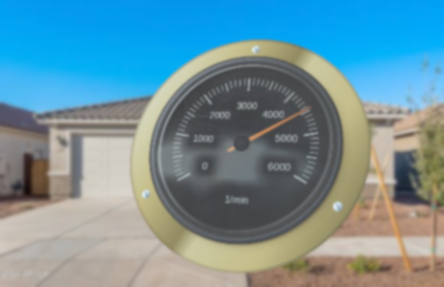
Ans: 4500 rpm
